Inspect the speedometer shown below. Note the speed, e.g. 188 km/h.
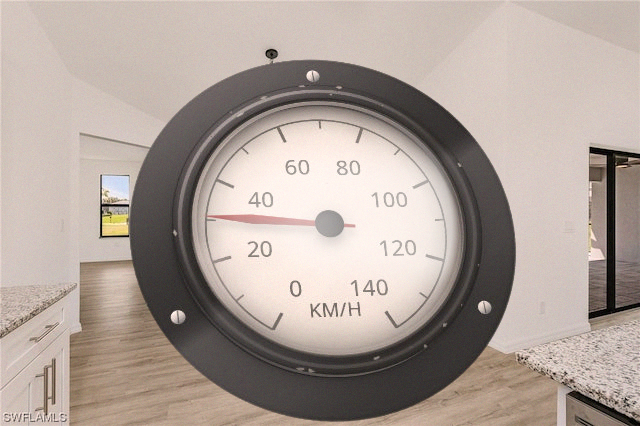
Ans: 30 km/h
